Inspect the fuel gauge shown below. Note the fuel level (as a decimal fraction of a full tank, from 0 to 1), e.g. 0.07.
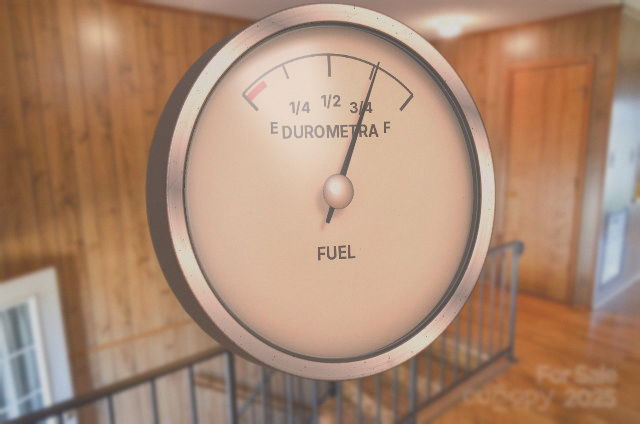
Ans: 0.75
